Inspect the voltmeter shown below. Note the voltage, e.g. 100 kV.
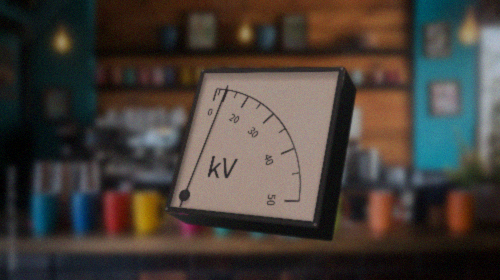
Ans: 10 kV
